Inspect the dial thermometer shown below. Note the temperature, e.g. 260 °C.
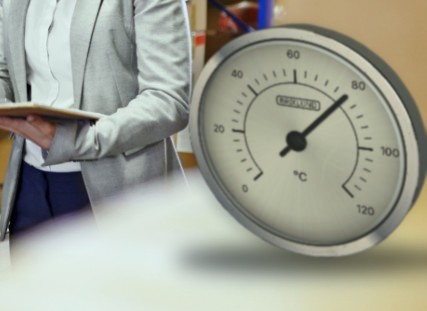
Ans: 80 °C
